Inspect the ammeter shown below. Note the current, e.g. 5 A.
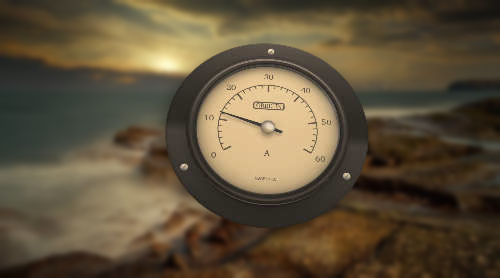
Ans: 12 A
